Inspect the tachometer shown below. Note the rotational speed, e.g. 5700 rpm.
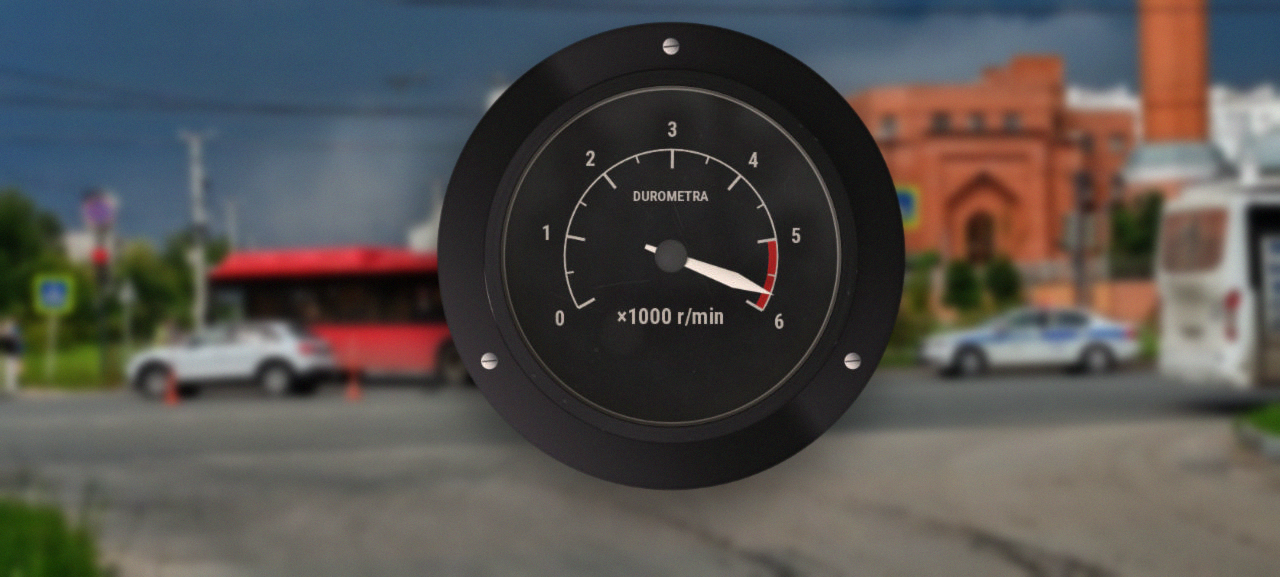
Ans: 5750 rpm
